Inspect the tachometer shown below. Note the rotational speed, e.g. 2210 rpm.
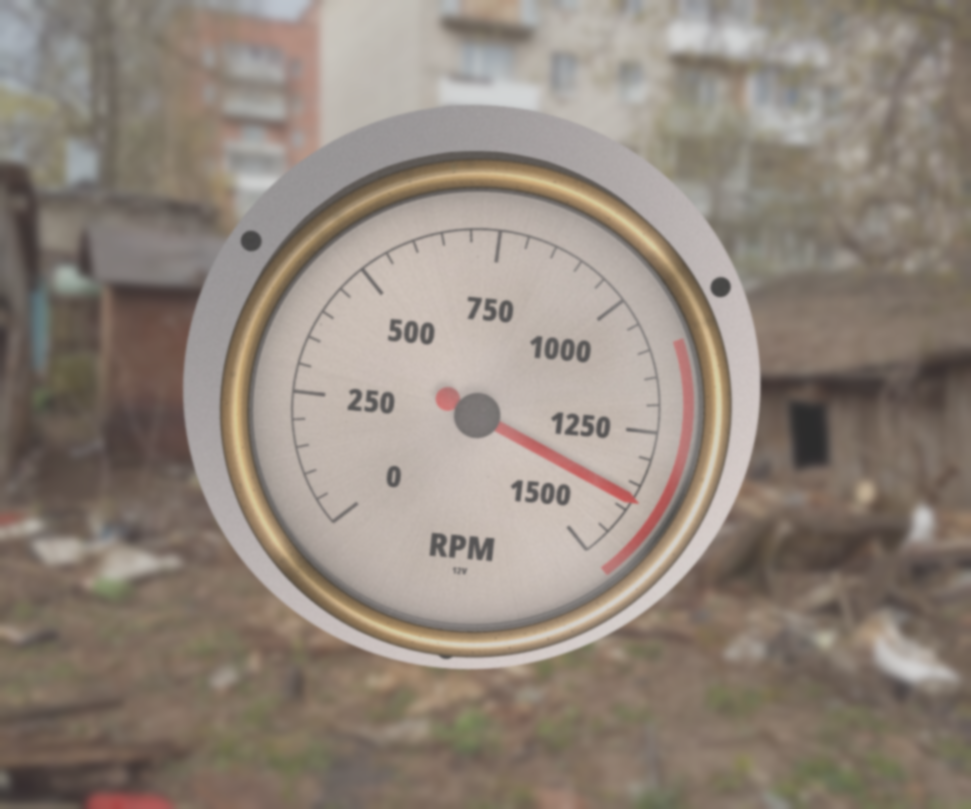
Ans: 1375 rpm
